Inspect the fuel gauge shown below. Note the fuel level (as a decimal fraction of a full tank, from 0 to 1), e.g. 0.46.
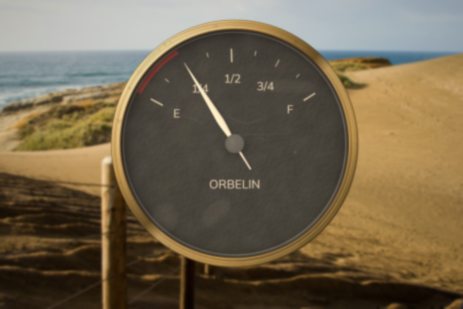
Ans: 0.25
